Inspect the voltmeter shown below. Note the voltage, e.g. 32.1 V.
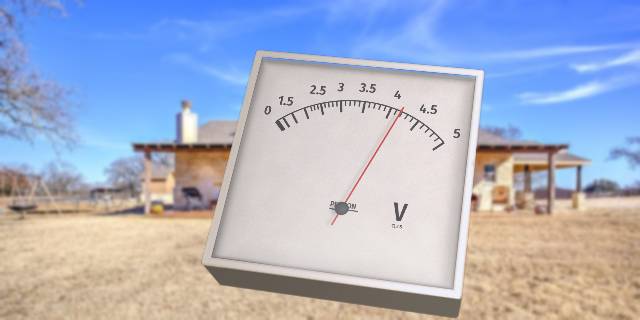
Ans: 4.2 V
